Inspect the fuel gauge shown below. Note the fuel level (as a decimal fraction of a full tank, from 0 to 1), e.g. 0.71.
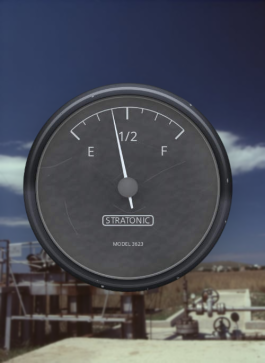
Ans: 0.375
